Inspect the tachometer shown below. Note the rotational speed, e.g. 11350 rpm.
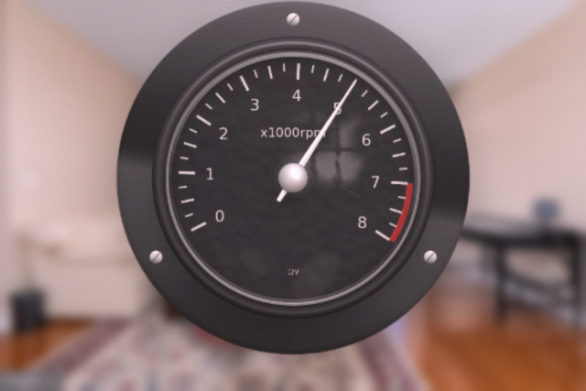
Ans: 5000 rpm
